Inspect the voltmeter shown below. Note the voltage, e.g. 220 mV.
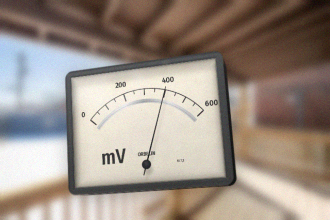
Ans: 400 mV
